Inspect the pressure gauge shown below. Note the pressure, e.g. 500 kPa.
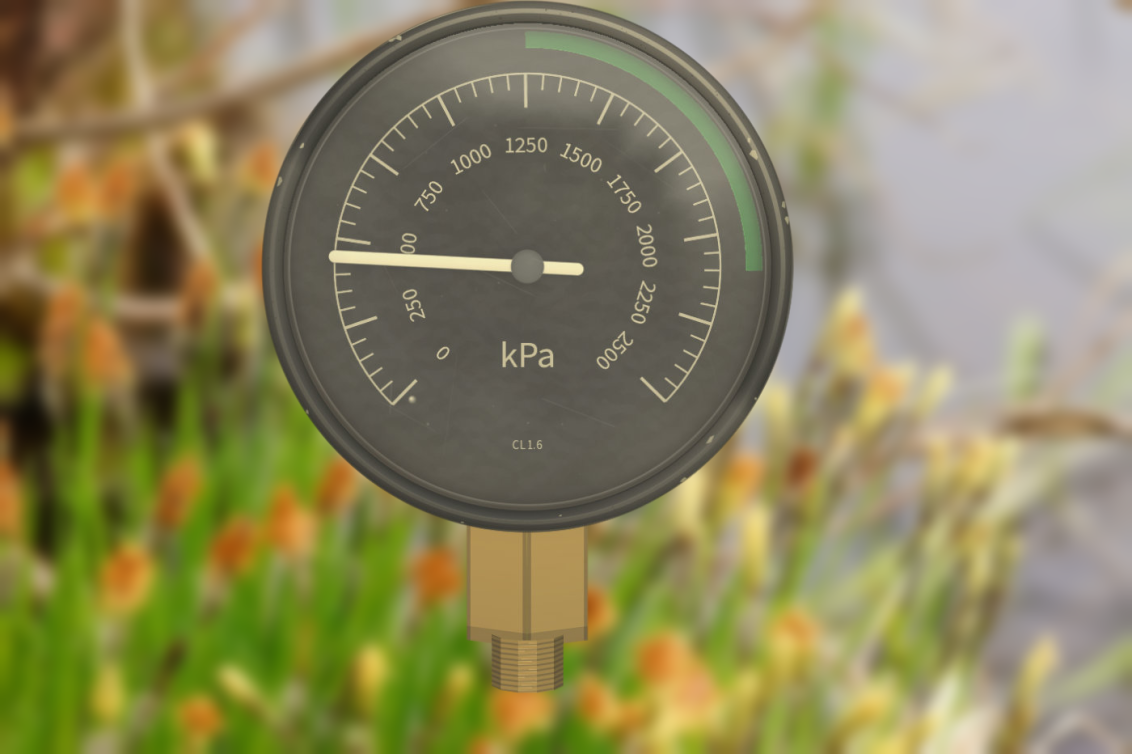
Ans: 450 kPa
